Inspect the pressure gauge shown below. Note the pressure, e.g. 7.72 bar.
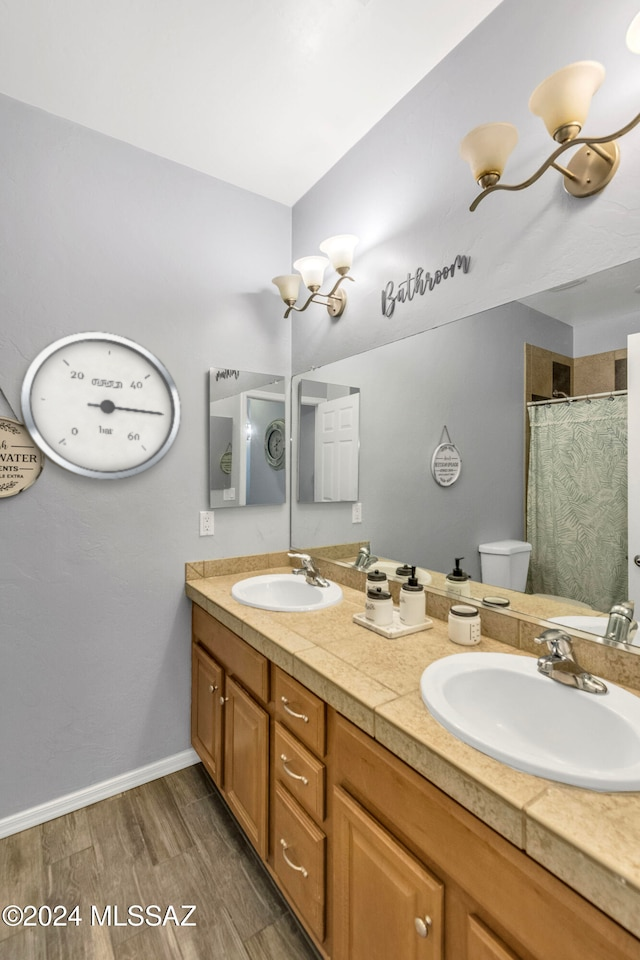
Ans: 50 bar
